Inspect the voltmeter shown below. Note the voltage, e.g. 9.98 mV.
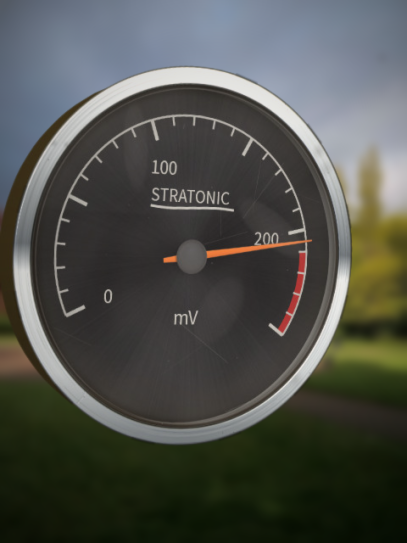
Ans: 205 mV
